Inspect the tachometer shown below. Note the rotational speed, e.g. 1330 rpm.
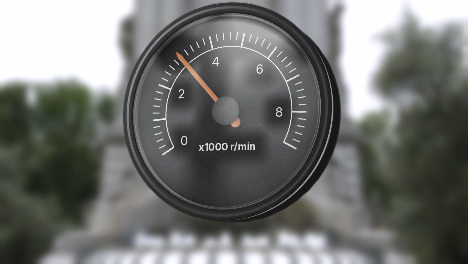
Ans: 3000 rpm
